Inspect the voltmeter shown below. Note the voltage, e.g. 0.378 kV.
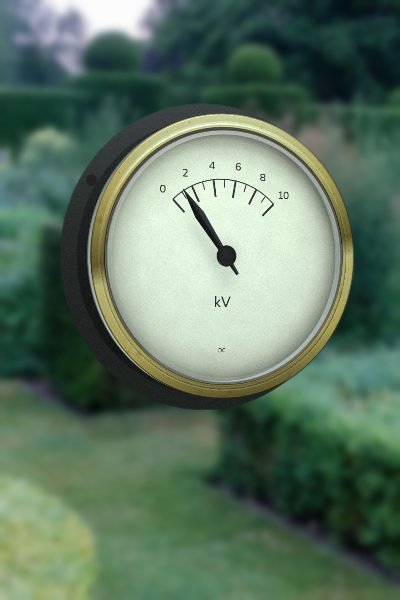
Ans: 1 kV
